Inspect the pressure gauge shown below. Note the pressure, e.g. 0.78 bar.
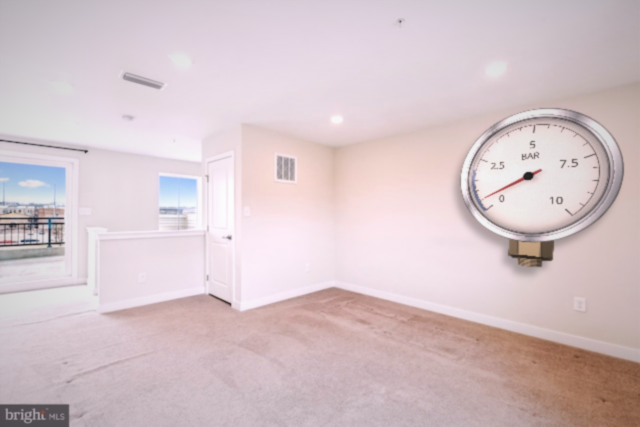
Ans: 0.5 bar
